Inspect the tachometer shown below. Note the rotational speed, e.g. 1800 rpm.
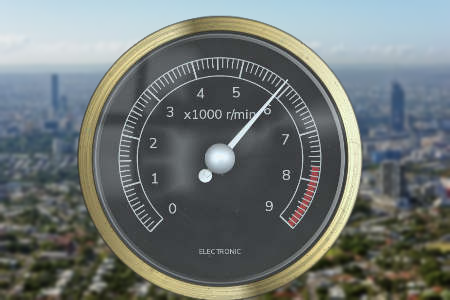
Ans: 5900 rpm
